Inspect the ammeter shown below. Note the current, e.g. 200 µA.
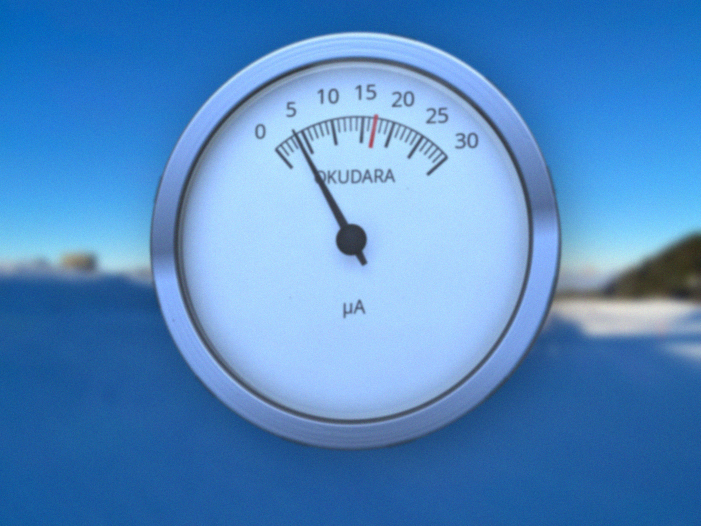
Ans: 4 µA
